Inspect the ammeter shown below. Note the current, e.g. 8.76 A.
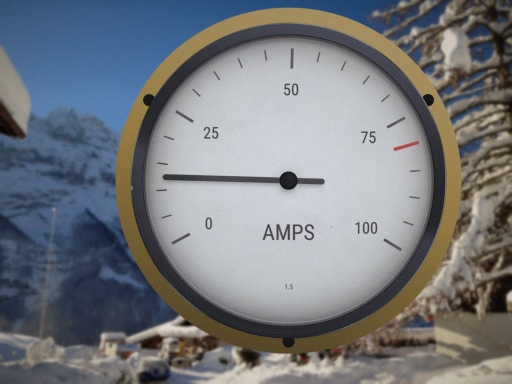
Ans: 12.5 A
